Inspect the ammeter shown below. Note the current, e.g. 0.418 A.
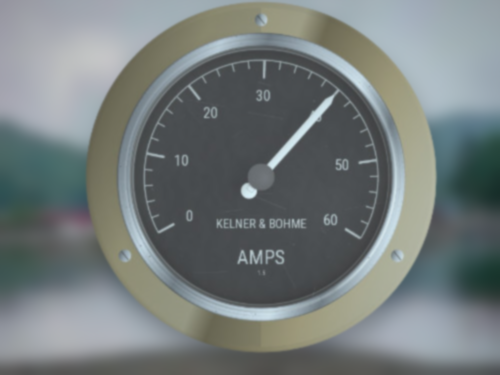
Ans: 40 A
